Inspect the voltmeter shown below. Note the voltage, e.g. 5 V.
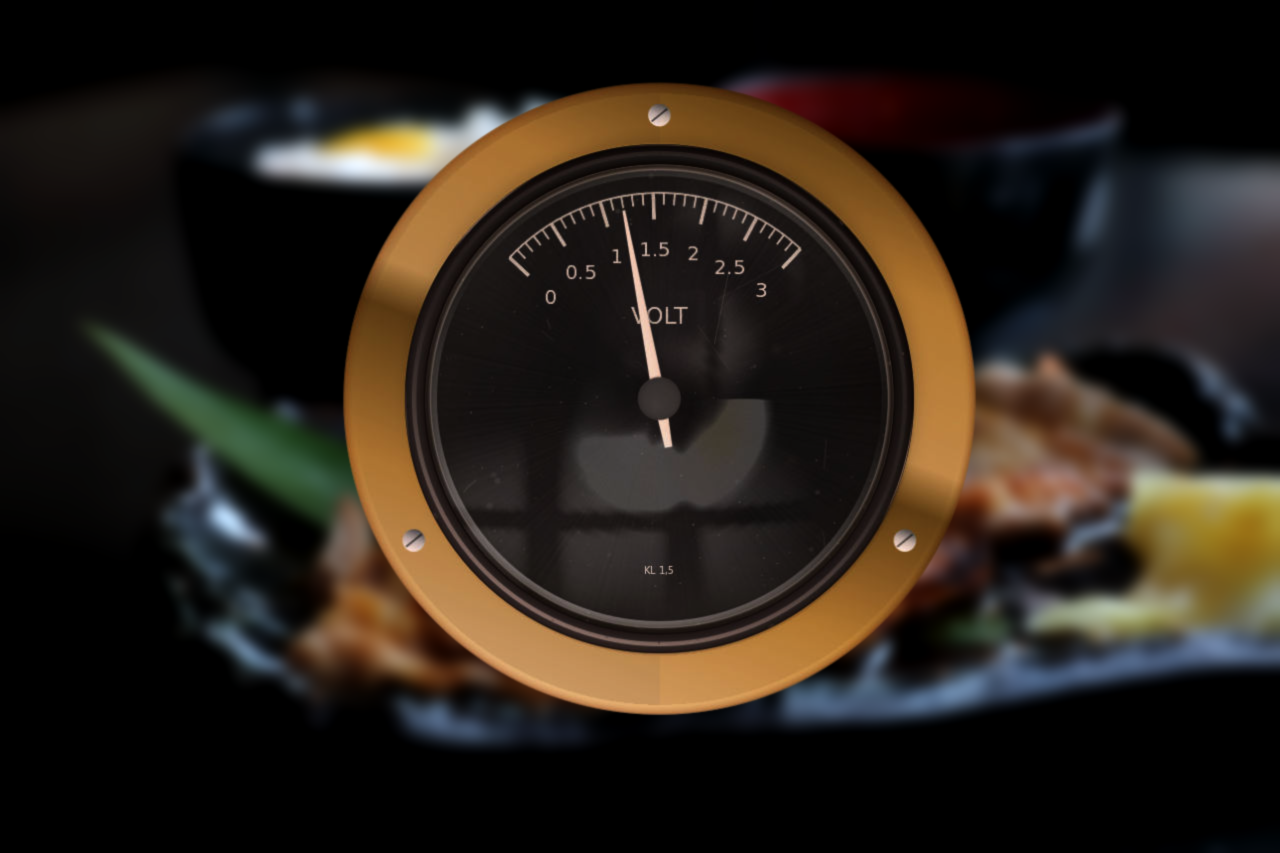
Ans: 1.2 V
